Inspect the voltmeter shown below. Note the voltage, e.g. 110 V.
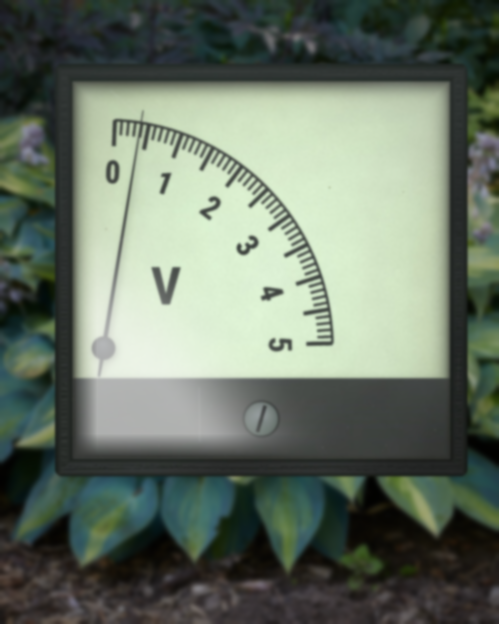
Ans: 0.4 V
